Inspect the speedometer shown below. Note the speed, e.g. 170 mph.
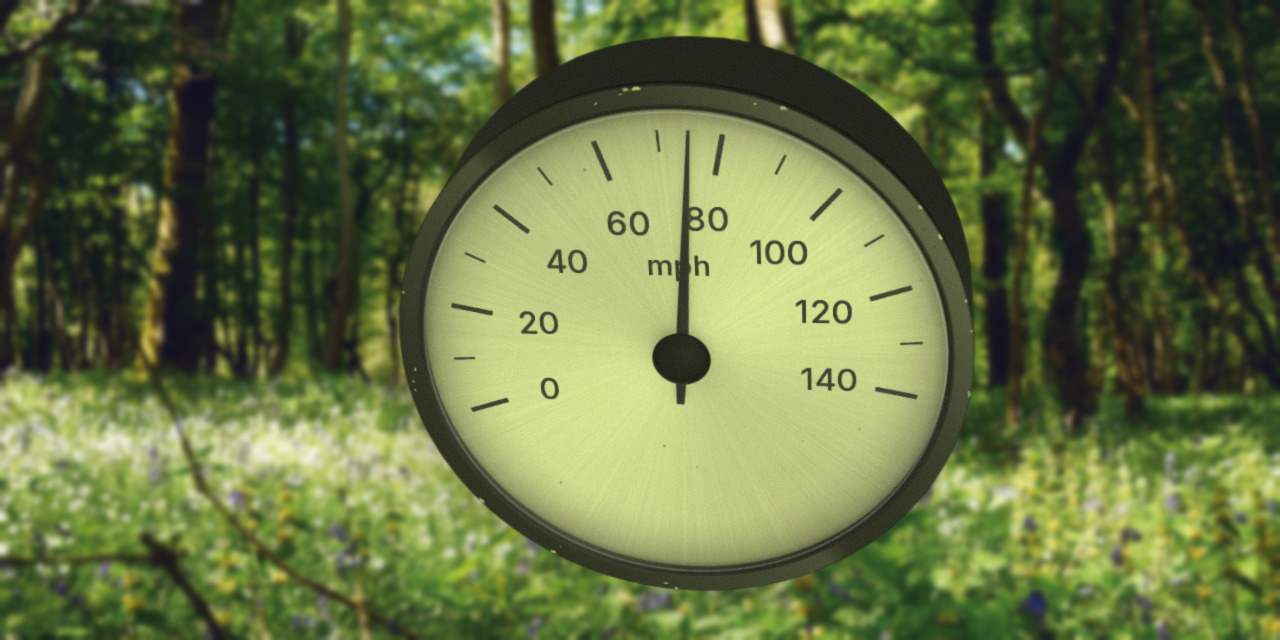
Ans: 75 mph
